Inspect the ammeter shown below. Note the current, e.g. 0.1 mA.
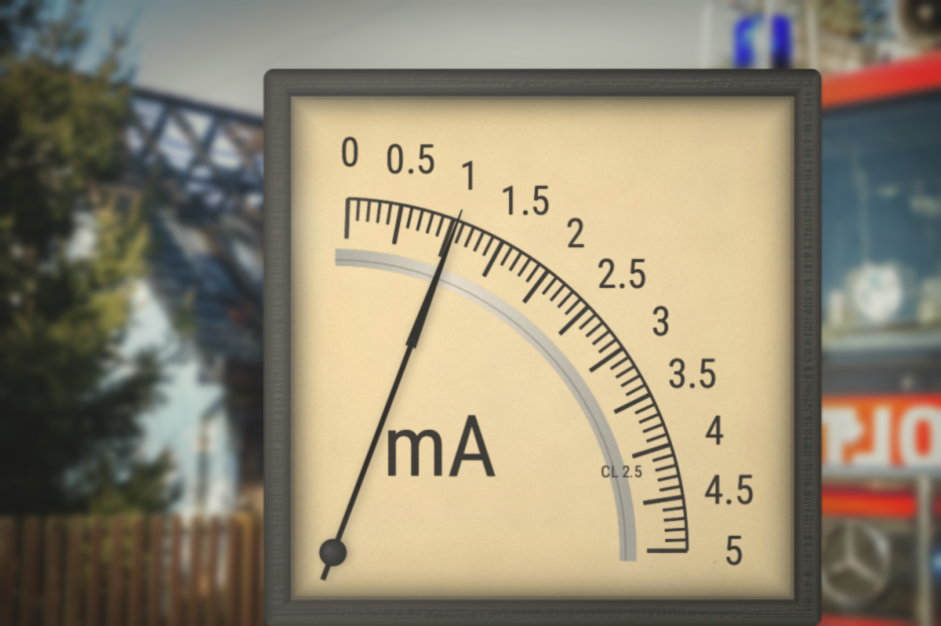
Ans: 1.05 mA
